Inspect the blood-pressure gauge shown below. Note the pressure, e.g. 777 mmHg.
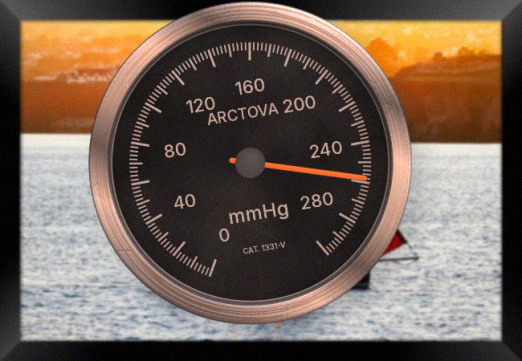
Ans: 258 mmHg
